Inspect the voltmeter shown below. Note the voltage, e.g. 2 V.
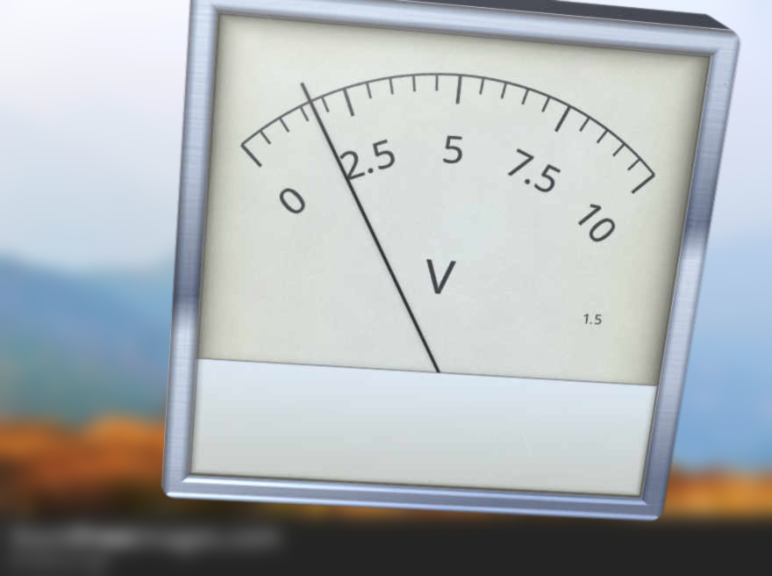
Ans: 1.75 V
